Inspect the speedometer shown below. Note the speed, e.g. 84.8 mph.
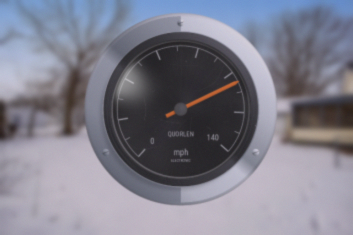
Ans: 105 mph
